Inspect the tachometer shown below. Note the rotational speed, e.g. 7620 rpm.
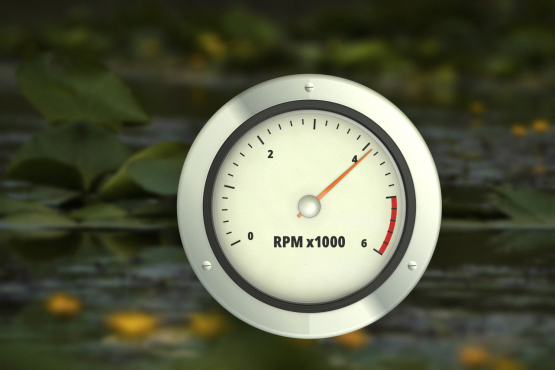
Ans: 4100 rpm
